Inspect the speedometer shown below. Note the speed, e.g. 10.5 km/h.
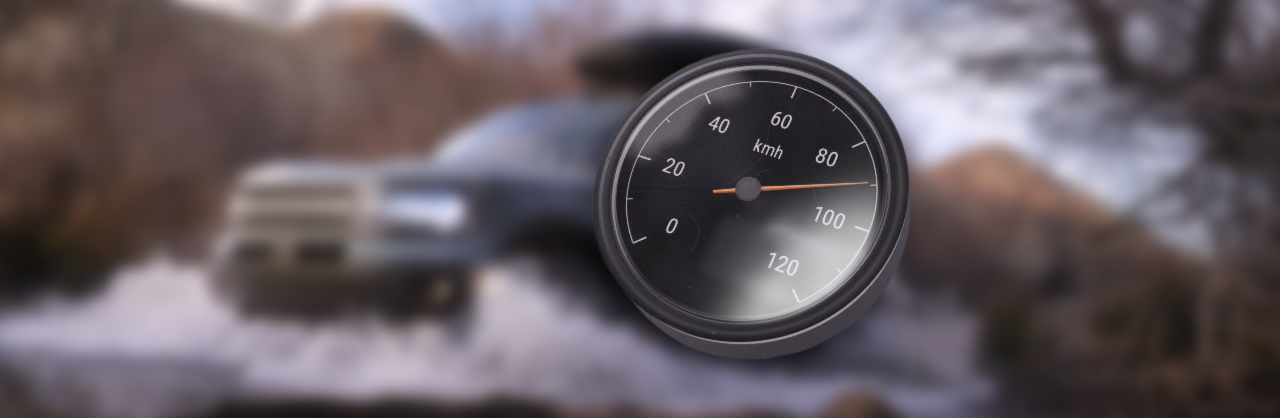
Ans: 90 km/h
